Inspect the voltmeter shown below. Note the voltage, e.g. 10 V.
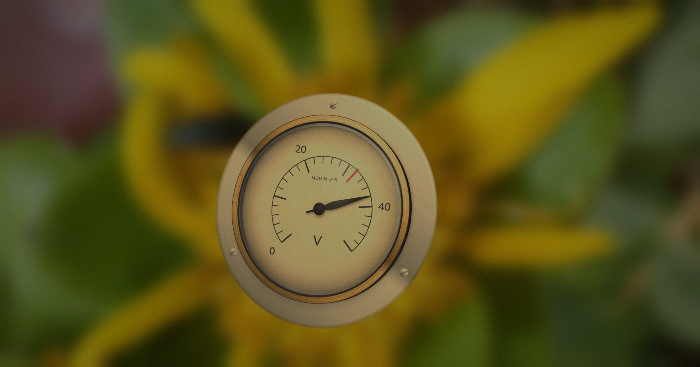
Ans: 38 V
